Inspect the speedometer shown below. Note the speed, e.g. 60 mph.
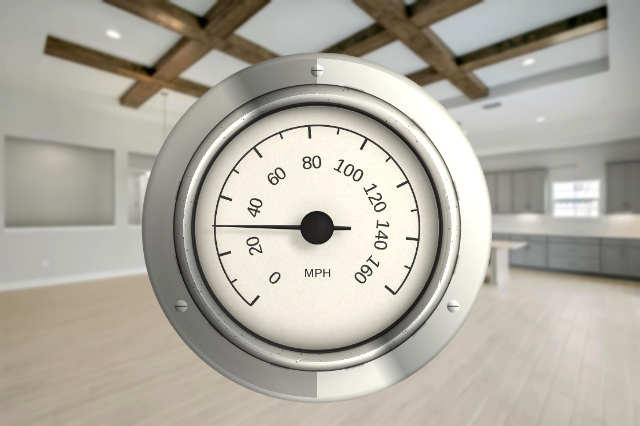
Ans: 30 mph
